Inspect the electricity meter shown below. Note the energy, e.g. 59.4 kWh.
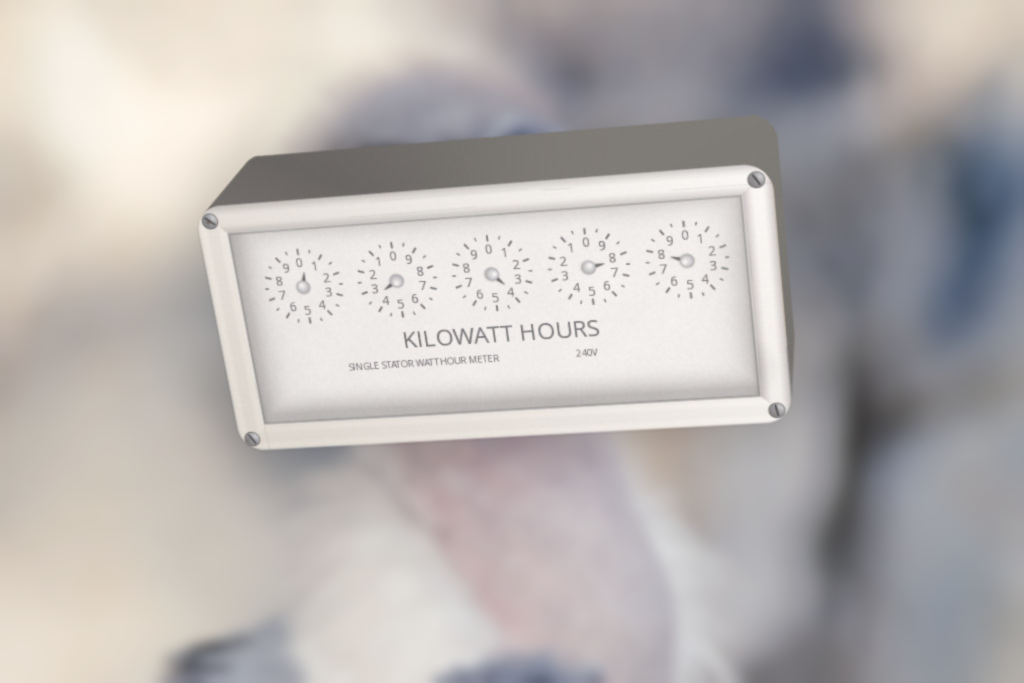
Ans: 3378 kWh
